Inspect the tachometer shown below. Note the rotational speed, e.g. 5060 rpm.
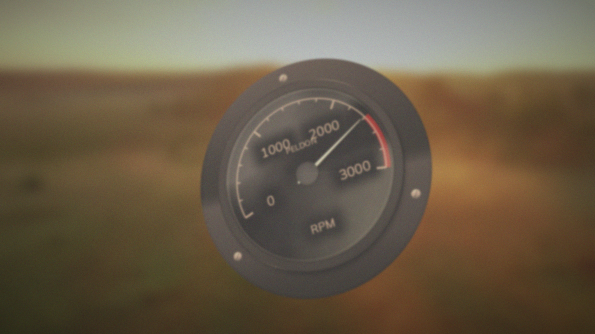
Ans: 2400 rpm
